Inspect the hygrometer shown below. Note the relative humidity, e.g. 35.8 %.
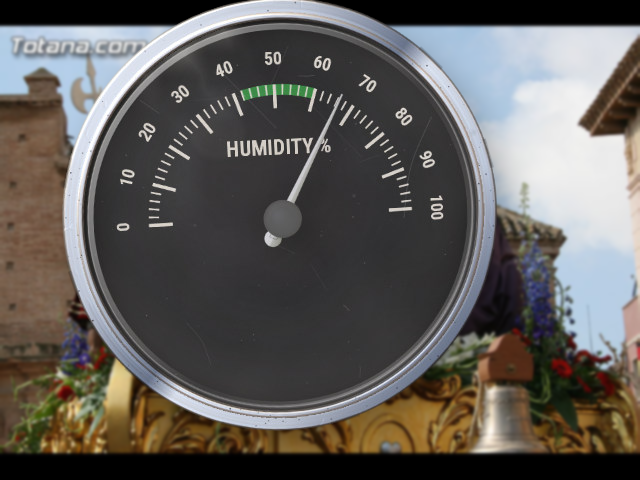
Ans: 66 %
